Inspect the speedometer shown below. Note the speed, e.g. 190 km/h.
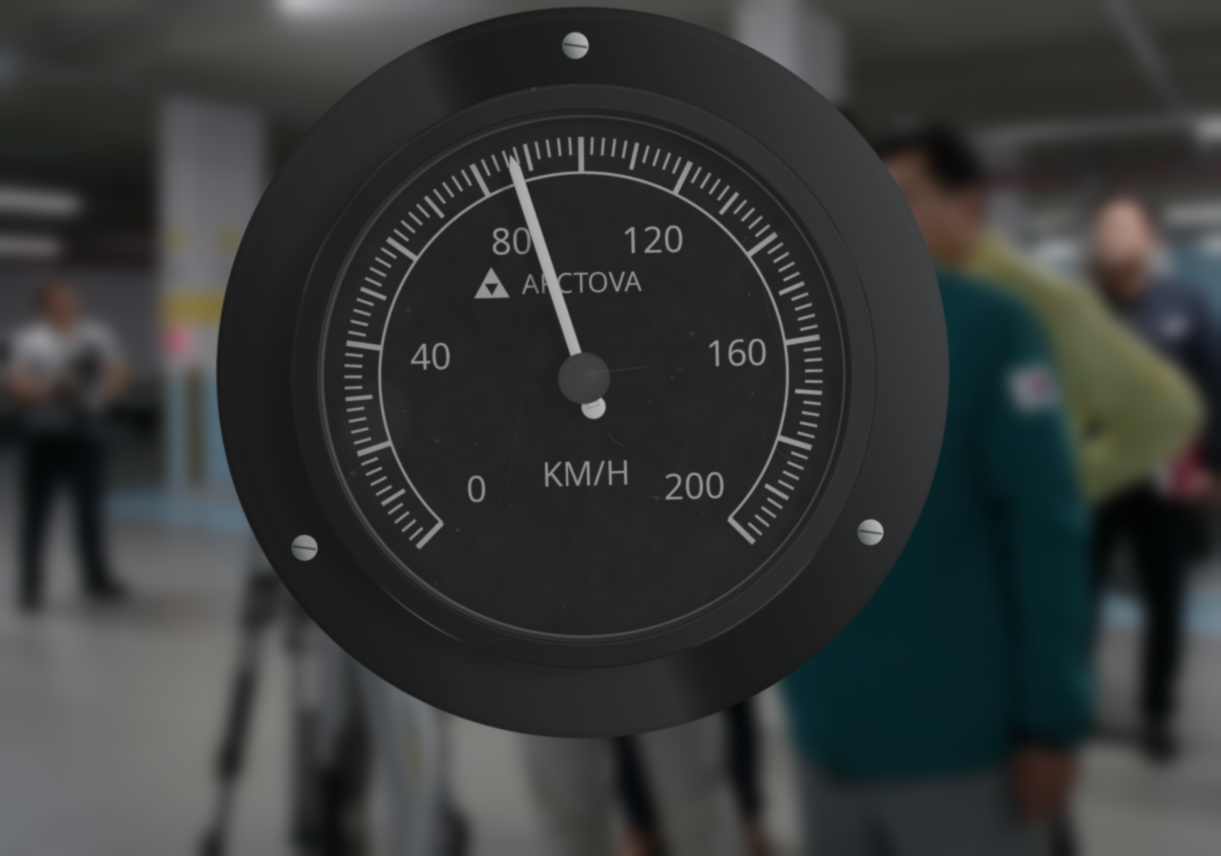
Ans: 87 km/h
